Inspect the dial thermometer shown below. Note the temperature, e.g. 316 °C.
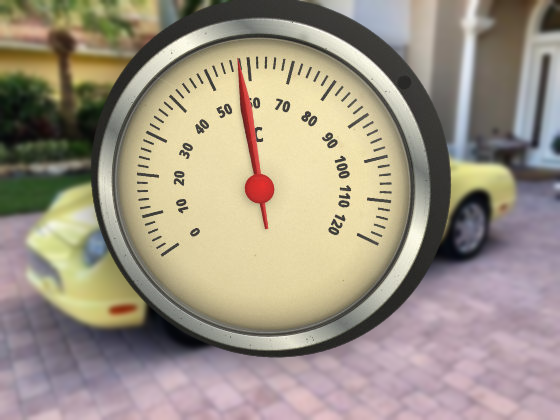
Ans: 58 °C
